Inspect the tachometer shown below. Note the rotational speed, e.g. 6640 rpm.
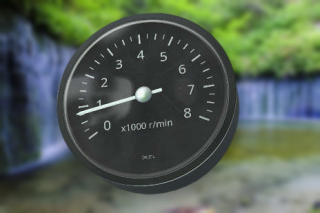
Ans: 750 rpm
